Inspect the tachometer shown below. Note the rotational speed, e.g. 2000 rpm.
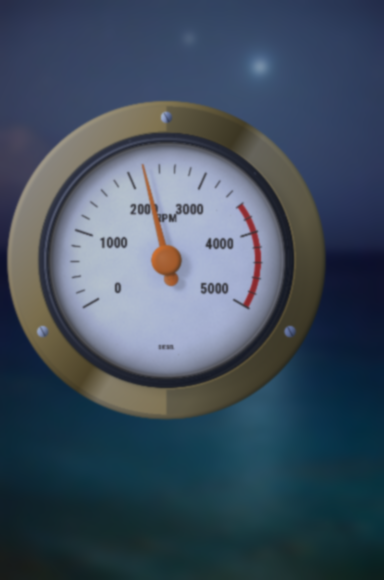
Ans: 2200 rpm
